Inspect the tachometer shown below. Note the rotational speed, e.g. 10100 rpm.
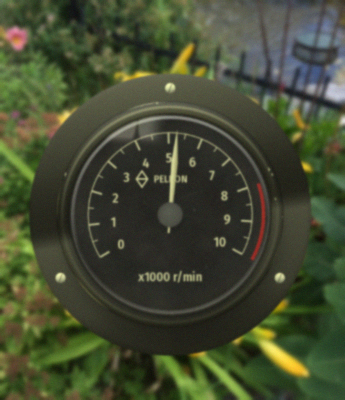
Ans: 5250 rpm
